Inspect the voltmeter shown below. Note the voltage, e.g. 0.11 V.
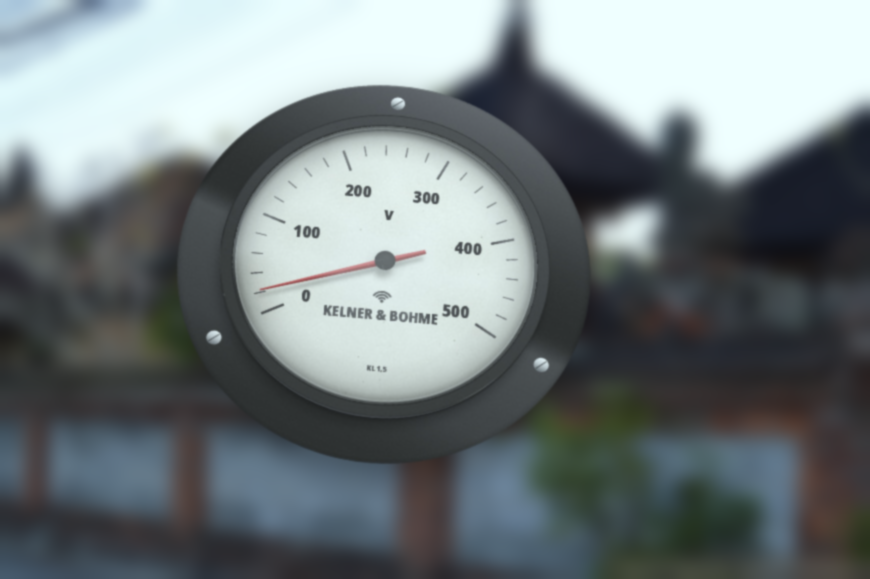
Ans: 20 V
